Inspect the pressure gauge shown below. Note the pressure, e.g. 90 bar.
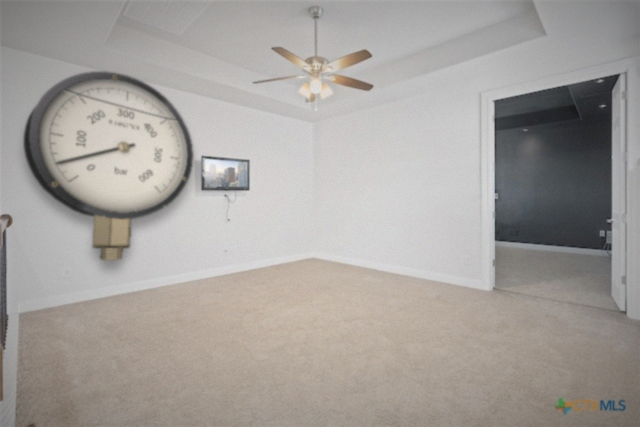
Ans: 40 bar
